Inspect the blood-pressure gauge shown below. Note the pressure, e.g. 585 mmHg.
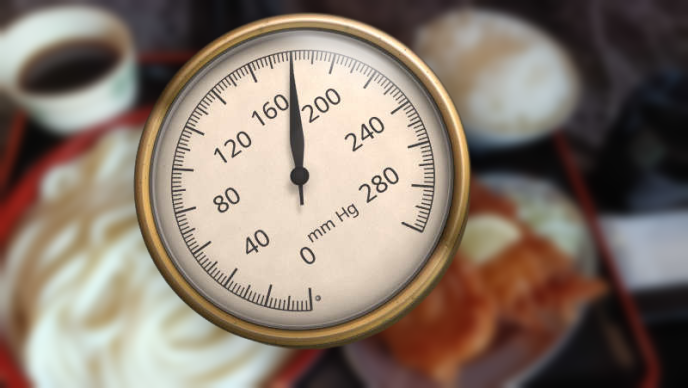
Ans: 180 mmHg
